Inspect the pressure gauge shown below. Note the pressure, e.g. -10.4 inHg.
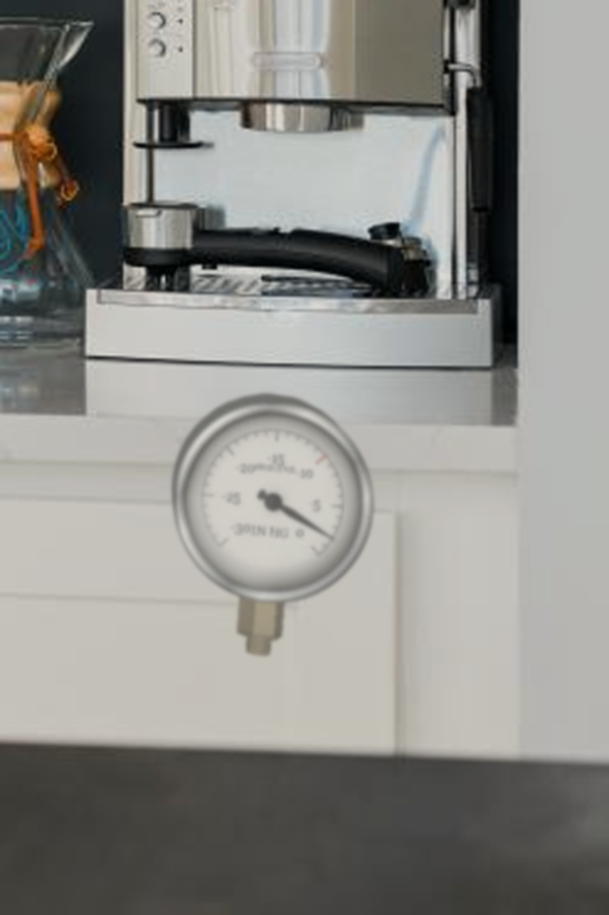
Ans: -2 inHg
